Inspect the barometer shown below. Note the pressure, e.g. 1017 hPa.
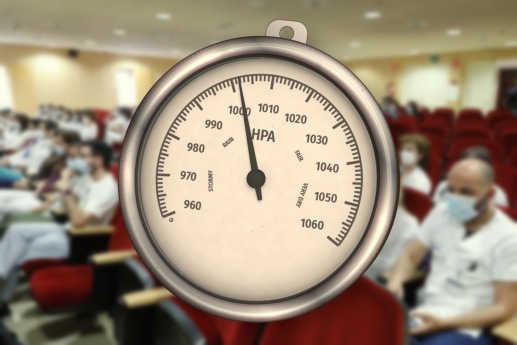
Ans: 1002 hPa
